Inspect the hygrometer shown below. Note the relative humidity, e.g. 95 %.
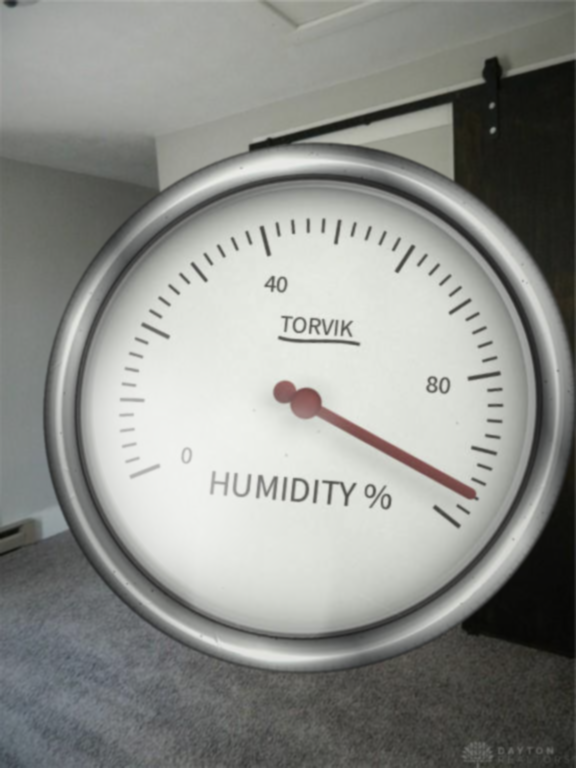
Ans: 96 %
